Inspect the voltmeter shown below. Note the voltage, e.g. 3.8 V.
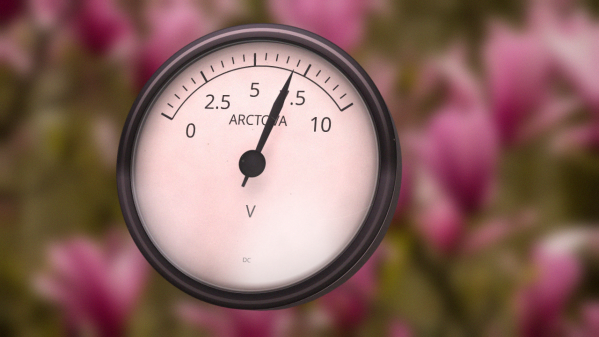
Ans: 7 V
